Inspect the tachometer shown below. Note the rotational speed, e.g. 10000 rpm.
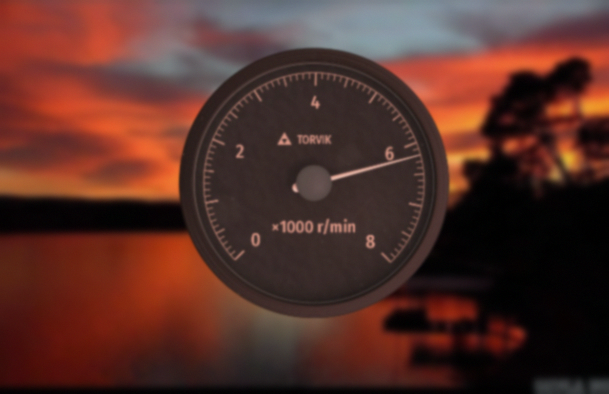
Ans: 6200 rpm
